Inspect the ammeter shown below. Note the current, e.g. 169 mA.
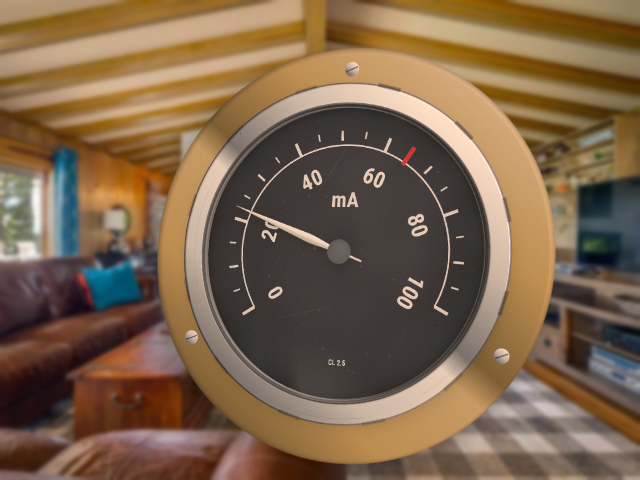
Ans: 22.5 mA
